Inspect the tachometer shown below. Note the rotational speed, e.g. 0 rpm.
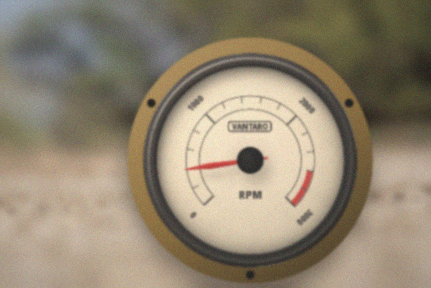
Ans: 400 rpm
